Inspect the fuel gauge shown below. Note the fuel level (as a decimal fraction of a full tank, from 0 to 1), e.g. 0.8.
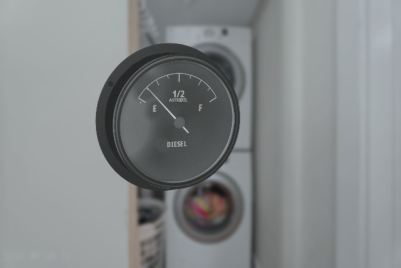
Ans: 0.125
